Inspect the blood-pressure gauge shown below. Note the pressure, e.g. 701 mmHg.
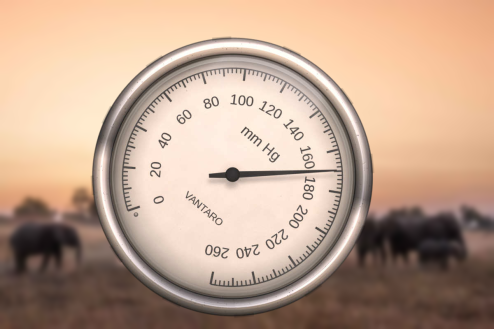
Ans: 170 mmHg
